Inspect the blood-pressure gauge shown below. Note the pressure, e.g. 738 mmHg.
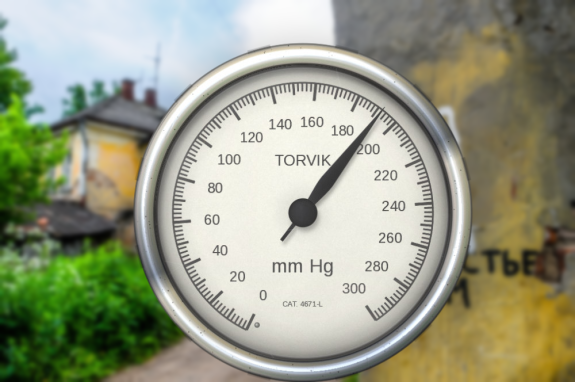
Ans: 192 mmHg
